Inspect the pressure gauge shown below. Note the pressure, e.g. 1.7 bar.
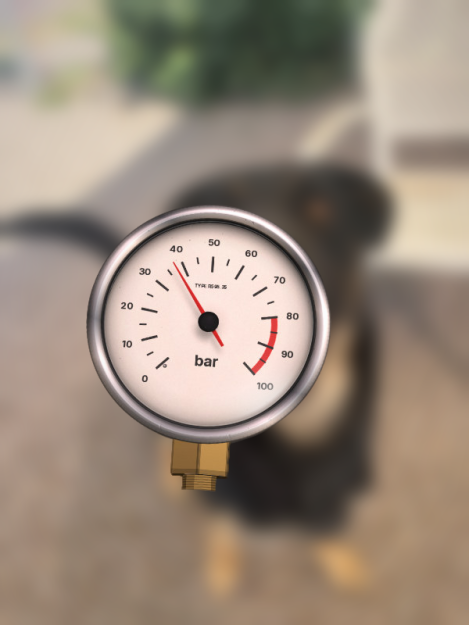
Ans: 37.5 bar
